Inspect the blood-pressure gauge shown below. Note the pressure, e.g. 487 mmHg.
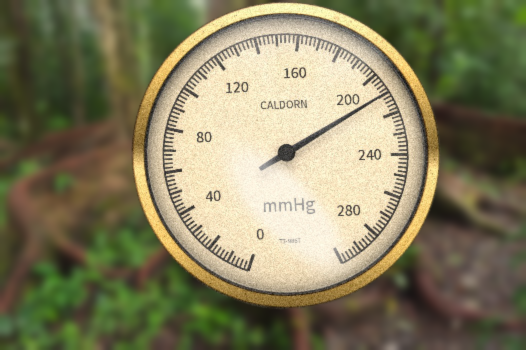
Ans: 210 mmHg
